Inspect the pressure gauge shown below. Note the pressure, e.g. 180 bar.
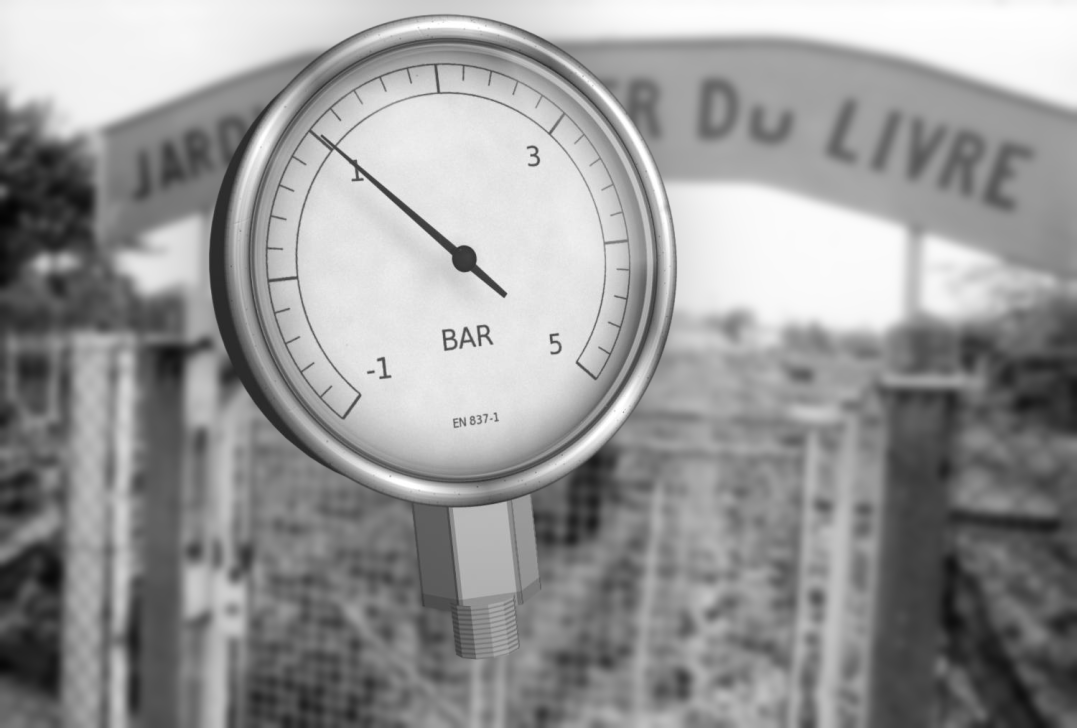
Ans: 1 bar
